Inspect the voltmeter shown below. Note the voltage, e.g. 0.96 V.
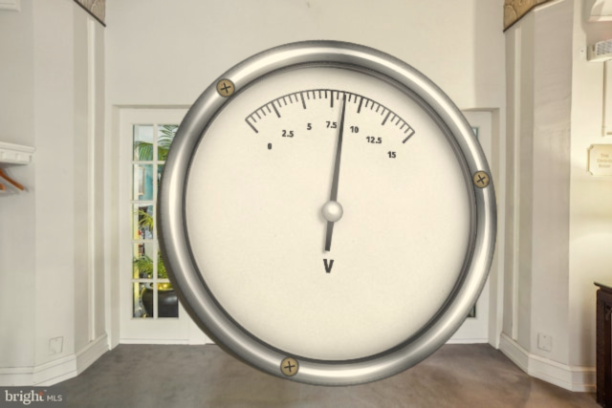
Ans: 8.5 V
